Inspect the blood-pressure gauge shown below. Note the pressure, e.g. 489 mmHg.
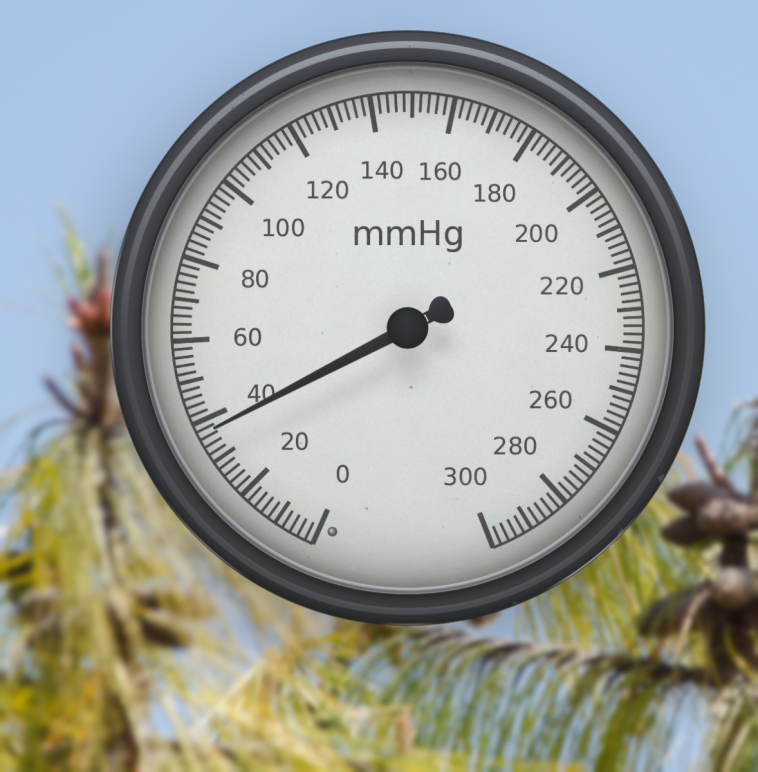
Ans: 37 mmHg
